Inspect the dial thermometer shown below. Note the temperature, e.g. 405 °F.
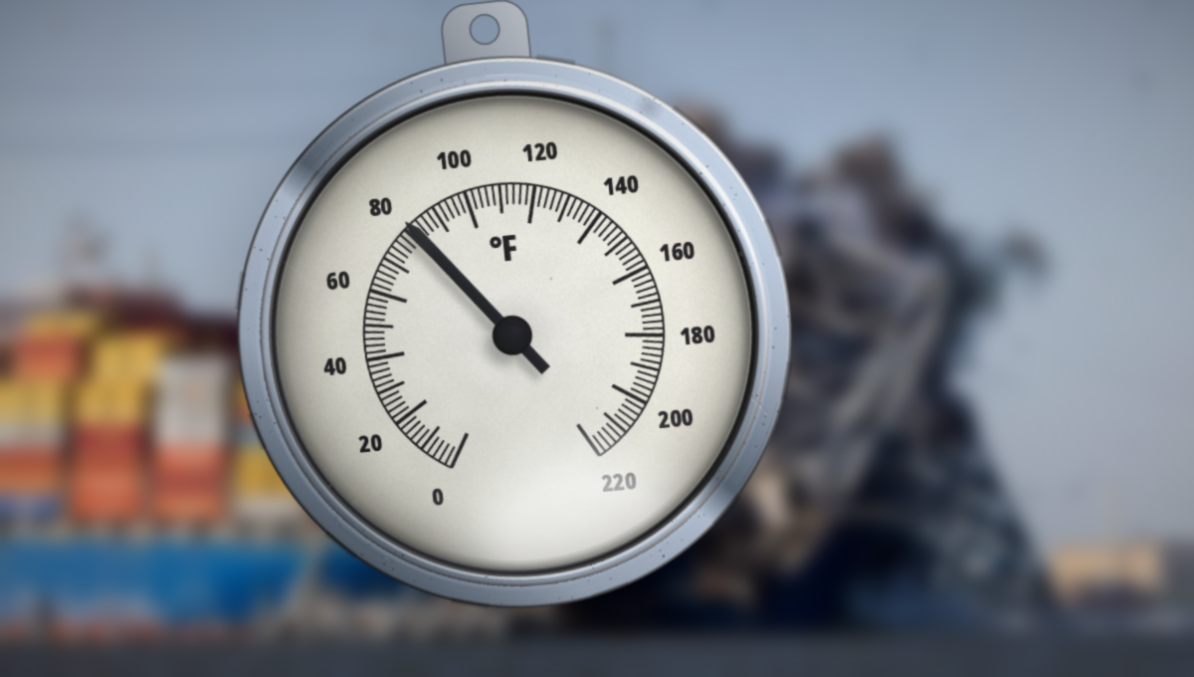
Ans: 82 °F
